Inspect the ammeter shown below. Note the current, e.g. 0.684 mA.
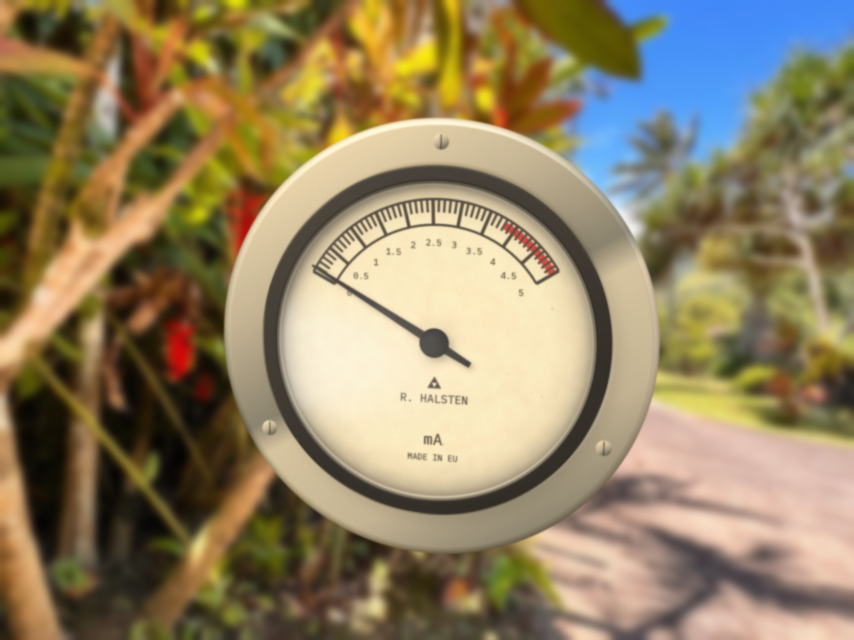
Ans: 0.1 mA
